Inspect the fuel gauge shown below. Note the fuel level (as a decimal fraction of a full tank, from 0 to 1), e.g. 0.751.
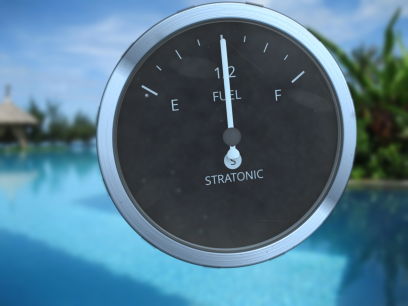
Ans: 0.5
